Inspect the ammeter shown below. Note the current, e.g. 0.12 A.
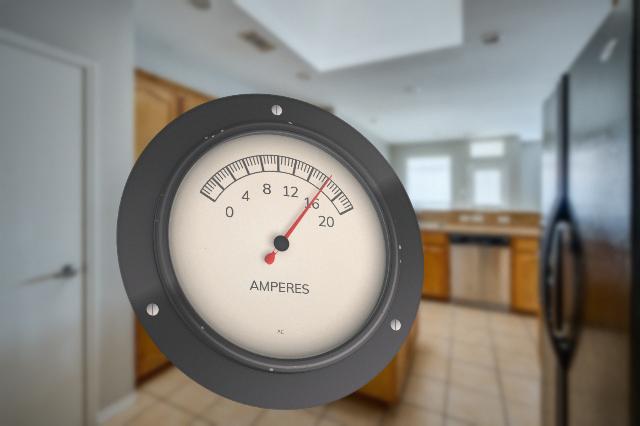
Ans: 16 A
